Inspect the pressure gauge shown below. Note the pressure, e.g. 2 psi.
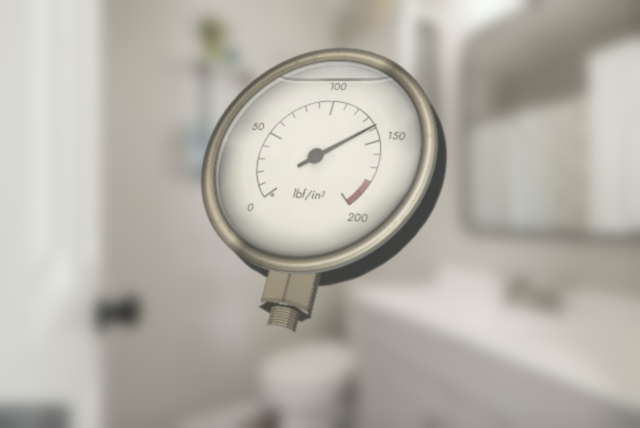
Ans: 140 psi
